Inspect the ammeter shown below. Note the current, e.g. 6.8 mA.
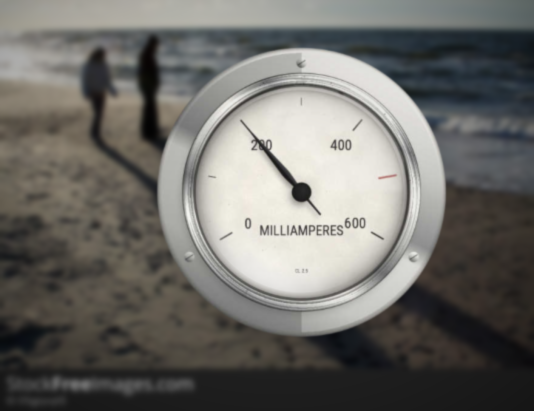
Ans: 200 mA
